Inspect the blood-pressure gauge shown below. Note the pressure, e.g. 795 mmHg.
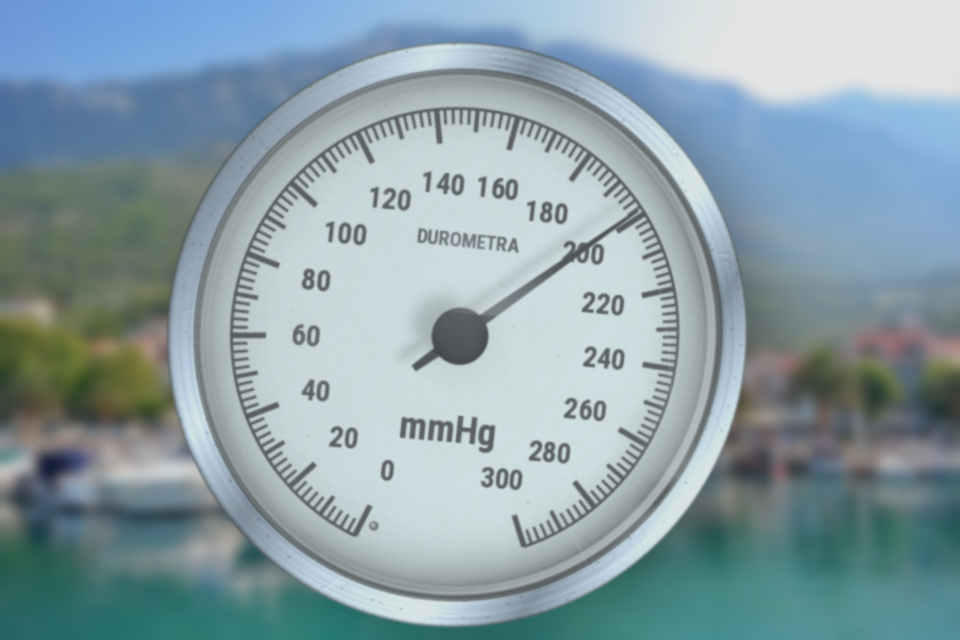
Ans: 198 mmHg
